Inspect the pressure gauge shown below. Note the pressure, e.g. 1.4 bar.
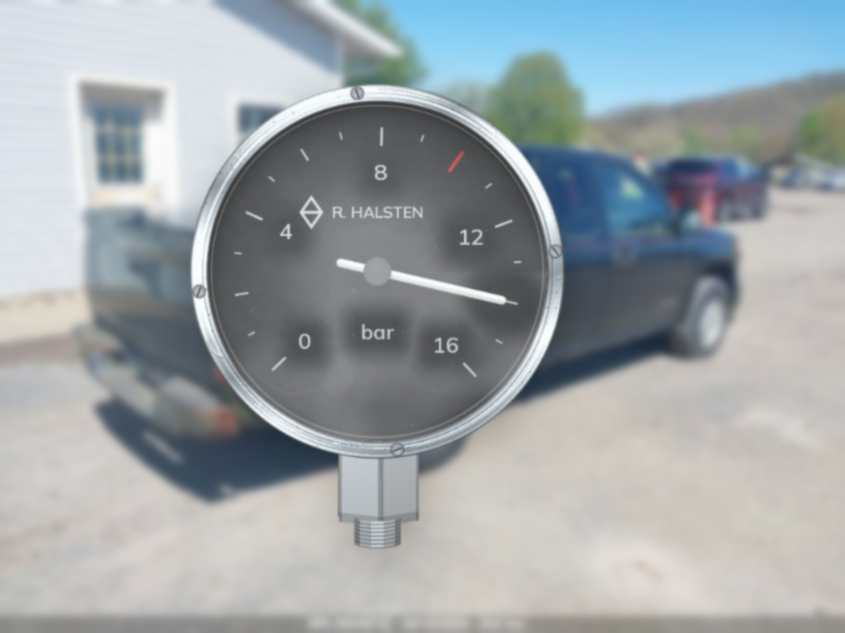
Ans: 14 bar
